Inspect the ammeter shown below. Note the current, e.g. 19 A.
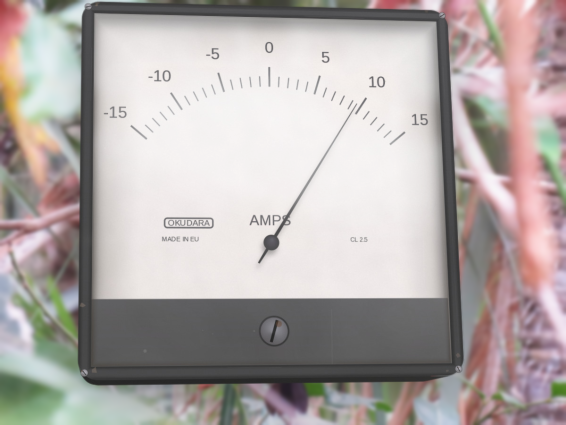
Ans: 9.5 A
